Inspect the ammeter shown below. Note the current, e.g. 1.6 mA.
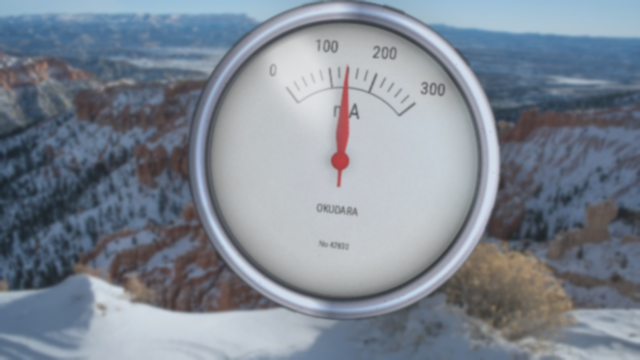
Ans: 140 mA
